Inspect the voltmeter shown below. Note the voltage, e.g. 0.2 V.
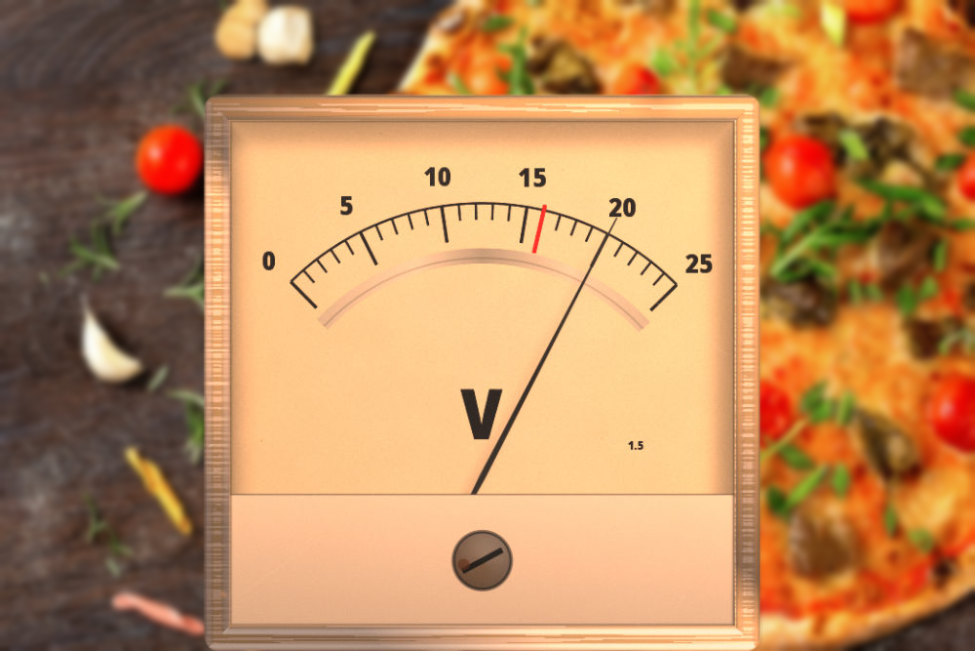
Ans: 20 V
